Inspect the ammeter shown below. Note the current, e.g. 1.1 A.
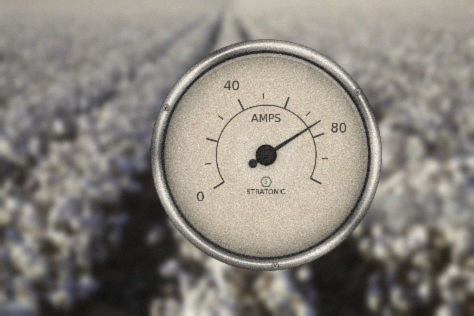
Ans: 75 A
